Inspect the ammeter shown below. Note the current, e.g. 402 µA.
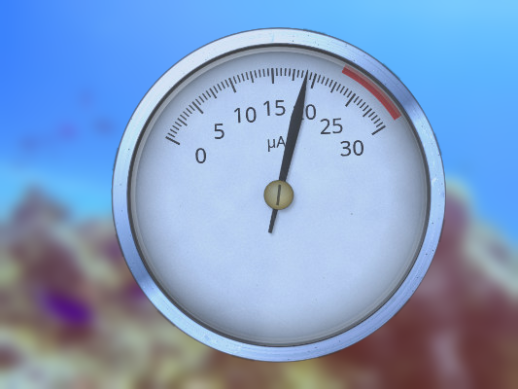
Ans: 19 µA
